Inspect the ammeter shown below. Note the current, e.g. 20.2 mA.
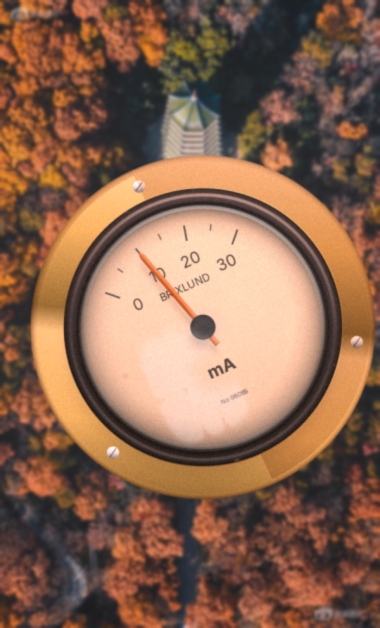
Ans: 10 mA
